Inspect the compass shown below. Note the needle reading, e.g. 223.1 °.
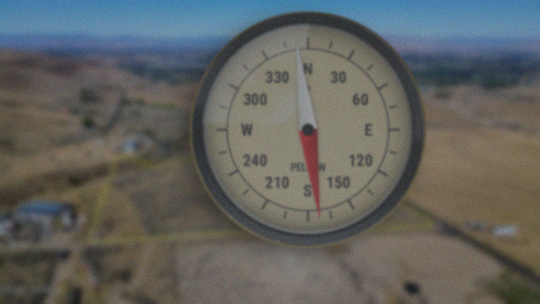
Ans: 172.5 °
